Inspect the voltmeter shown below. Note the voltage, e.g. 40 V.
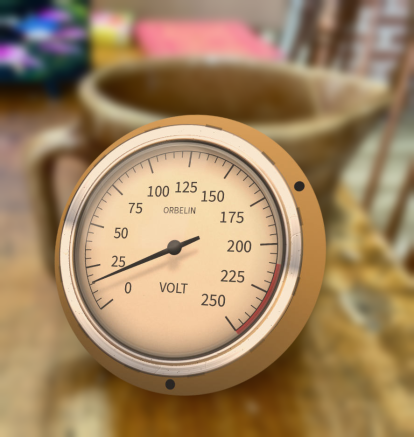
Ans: 15 V
